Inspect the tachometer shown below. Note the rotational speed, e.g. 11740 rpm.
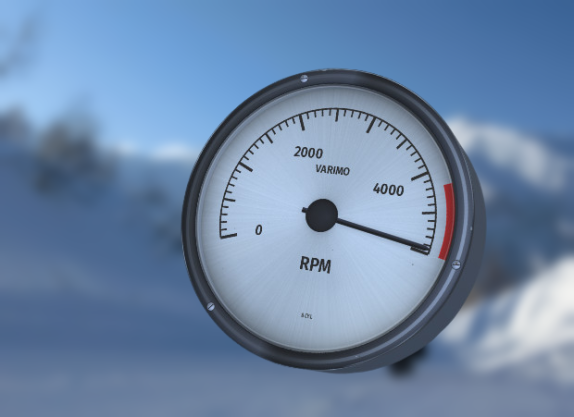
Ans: 4950 rpm
